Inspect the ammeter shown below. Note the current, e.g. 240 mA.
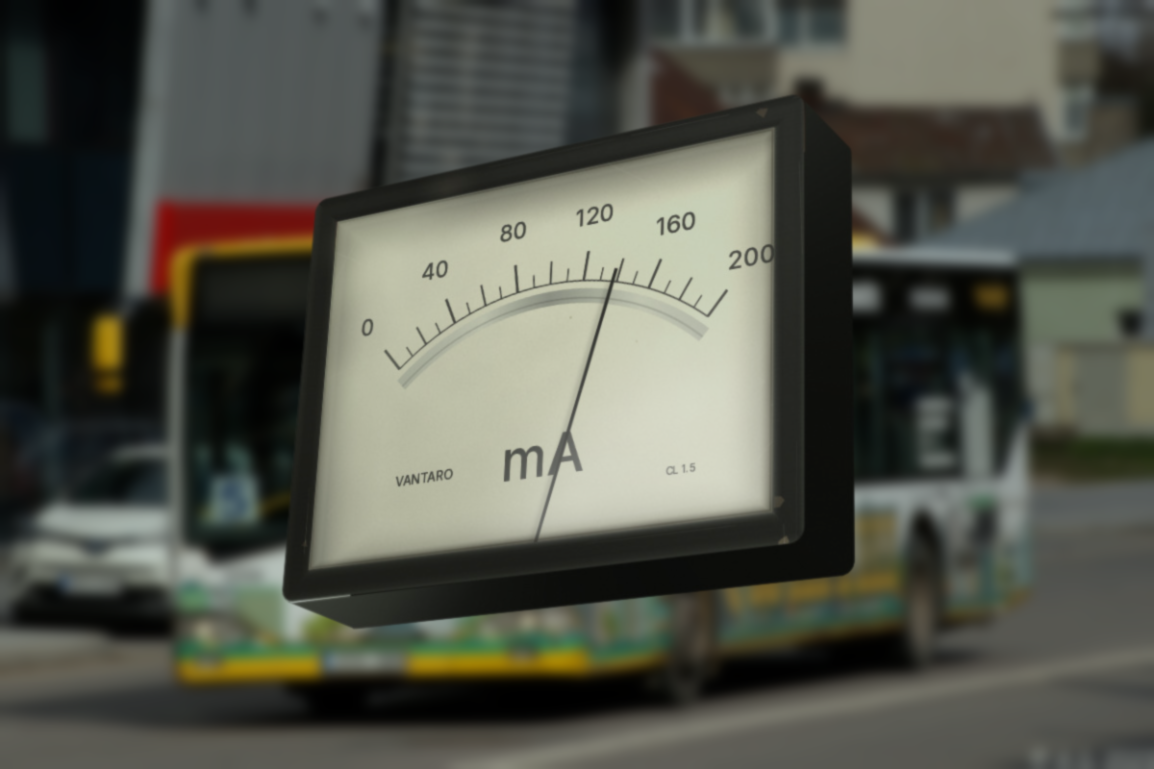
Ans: 140 mA
